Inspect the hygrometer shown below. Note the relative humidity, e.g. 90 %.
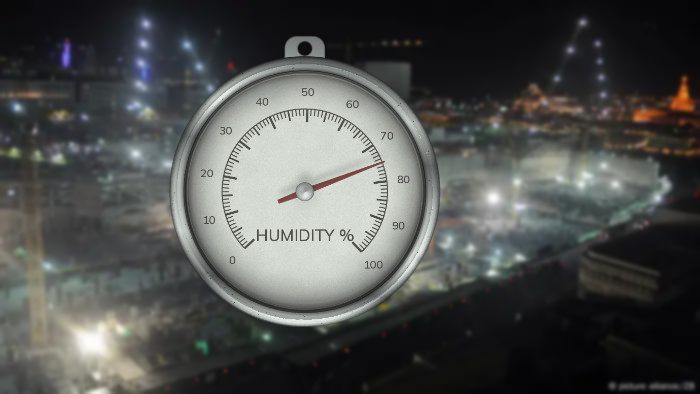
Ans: 75 %
